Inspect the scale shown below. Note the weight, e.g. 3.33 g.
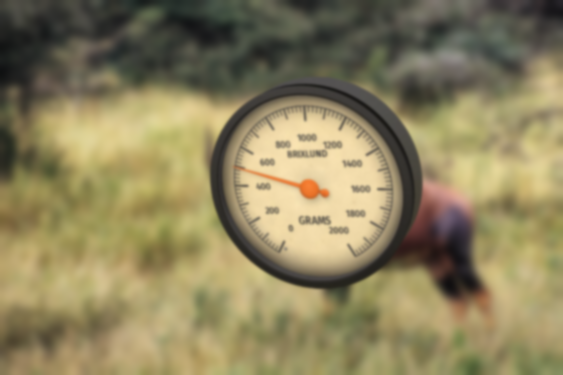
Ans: 500 g
